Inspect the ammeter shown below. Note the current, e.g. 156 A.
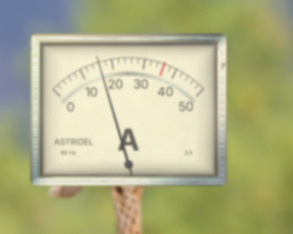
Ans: 16 A
